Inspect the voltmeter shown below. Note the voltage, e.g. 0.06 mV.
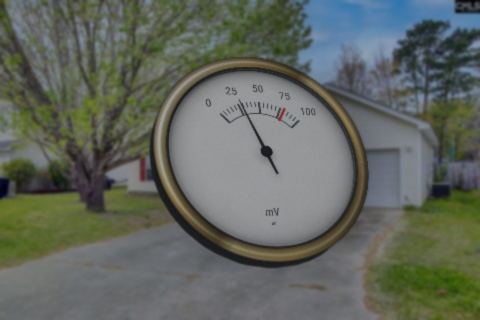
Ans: 25 mV
